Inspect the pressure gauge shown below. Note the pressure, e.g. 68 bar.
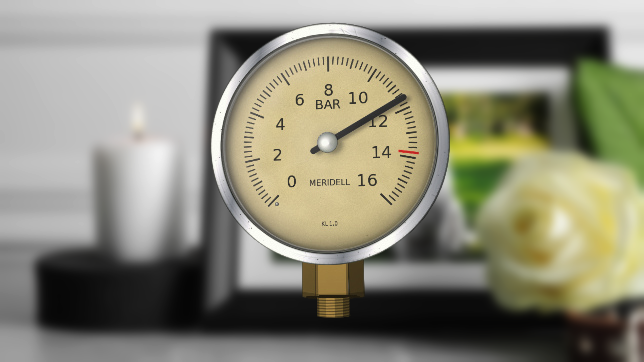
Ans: 11.6 bar
